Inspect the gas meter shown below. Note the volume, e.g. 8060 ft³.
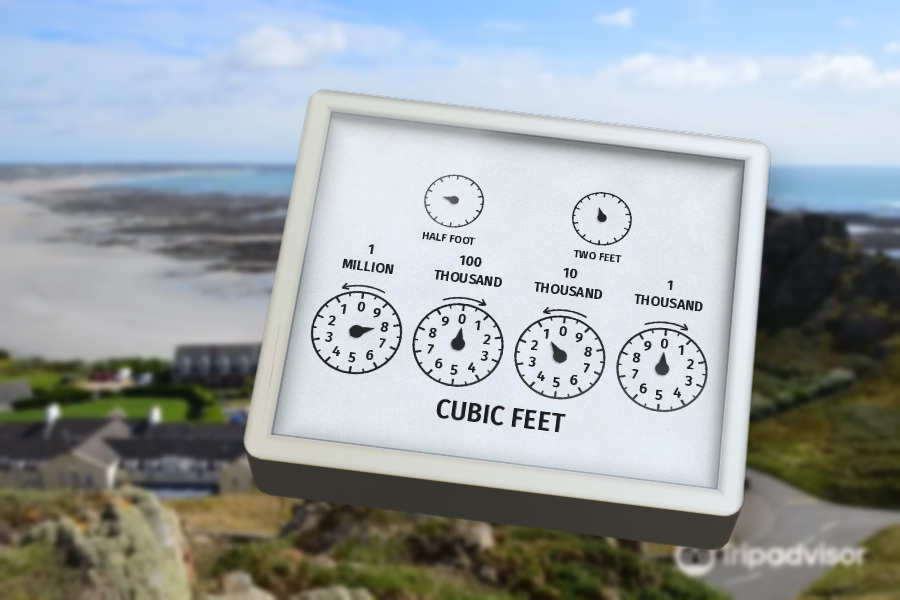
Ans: 801000 ft³
